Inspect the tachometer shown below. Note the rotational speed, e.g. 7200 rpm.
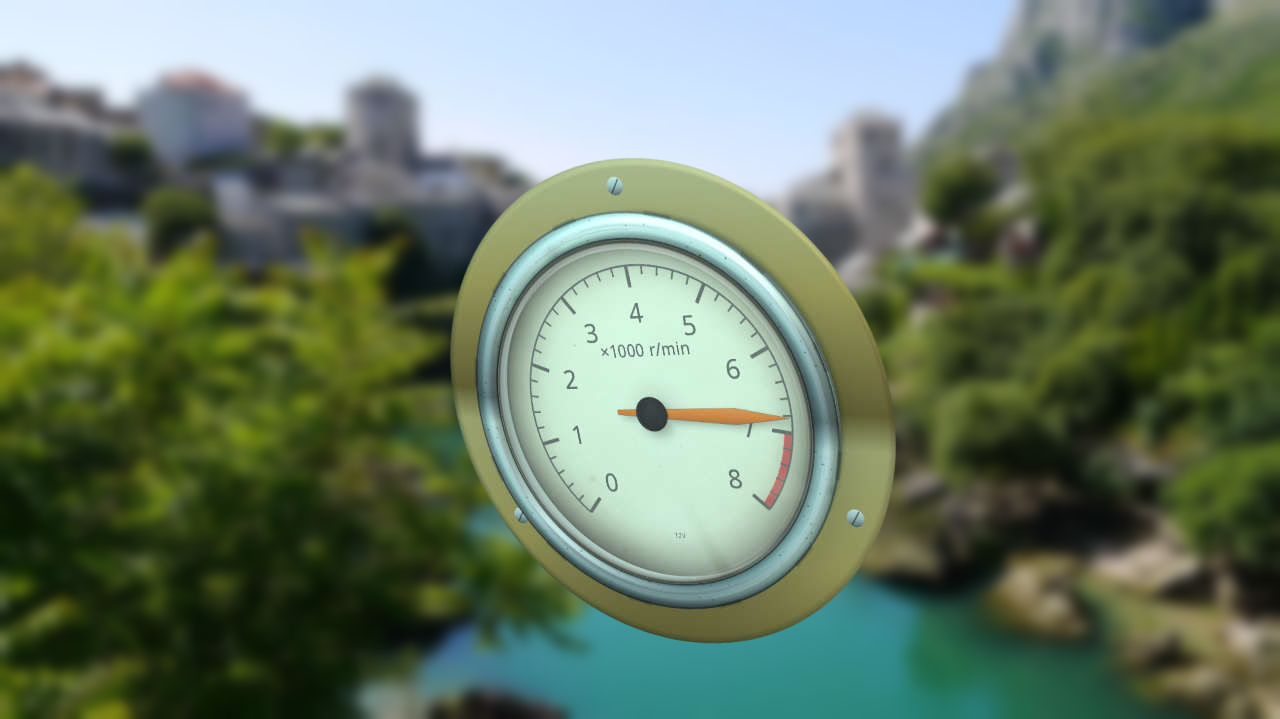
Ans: 6800 rpm
